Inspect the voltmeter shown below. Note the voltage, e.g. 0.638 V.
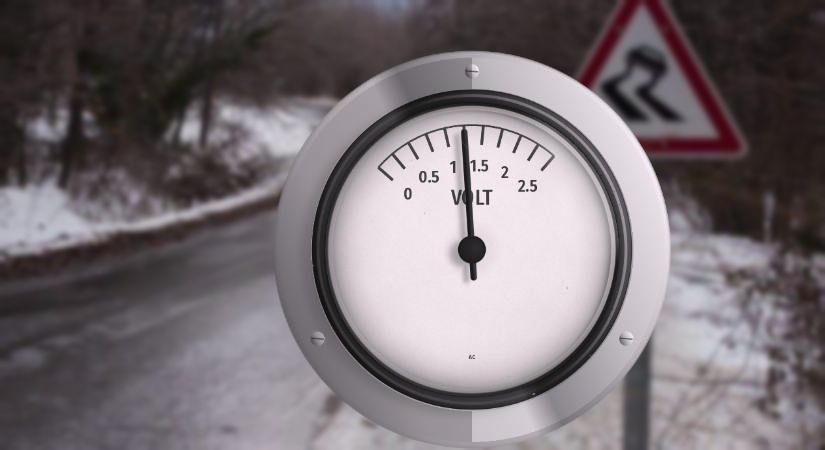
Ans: 1.25 V
